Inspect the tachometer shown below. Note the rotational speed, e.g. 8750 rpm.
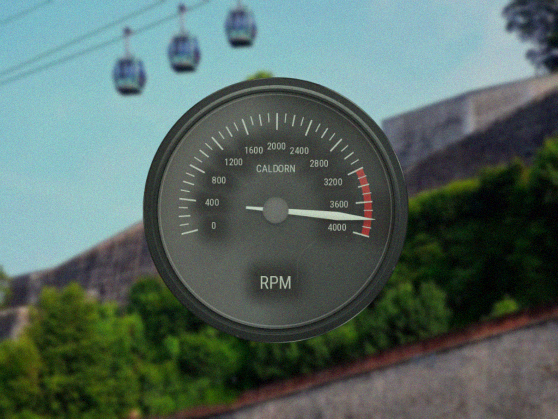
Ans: 3800 rpm
